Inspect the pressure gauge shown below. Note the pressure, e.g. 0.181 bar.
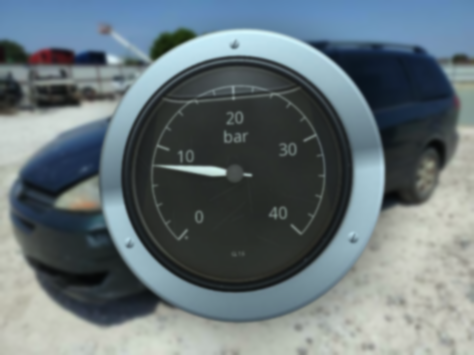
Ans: 8 bar
